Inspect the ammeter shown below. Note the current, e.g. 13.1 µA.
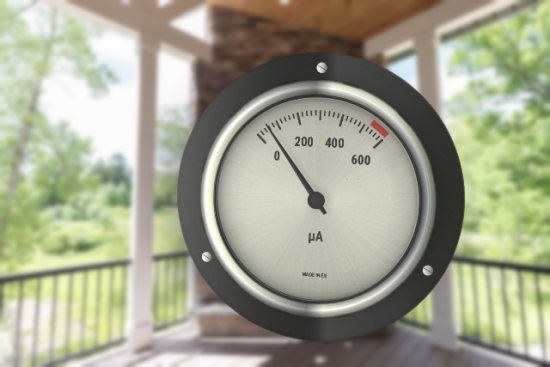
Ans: 60 µA
